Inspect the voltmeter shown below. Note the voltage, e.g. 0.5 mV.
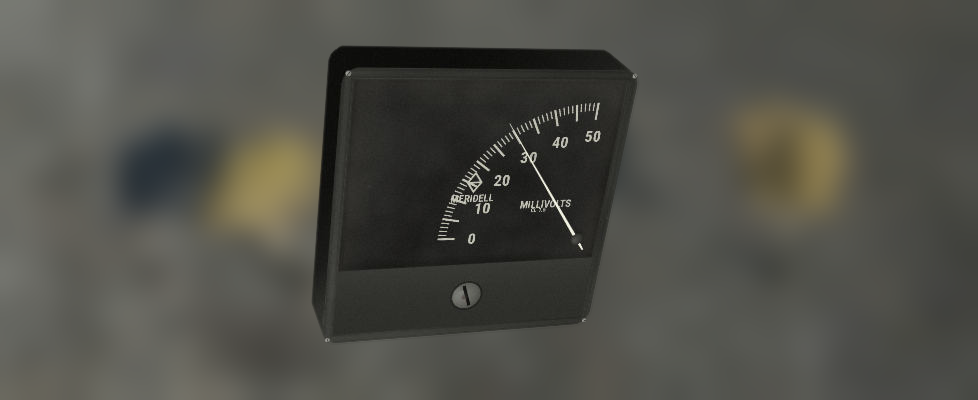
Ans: 30 mV
